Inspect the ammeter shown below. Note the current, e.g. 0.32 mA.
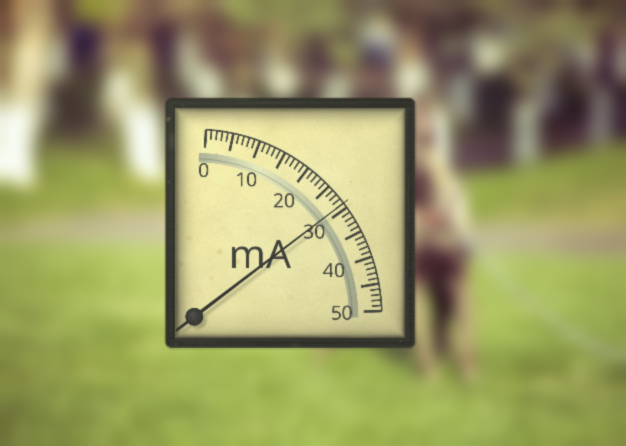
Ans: 29 mA
